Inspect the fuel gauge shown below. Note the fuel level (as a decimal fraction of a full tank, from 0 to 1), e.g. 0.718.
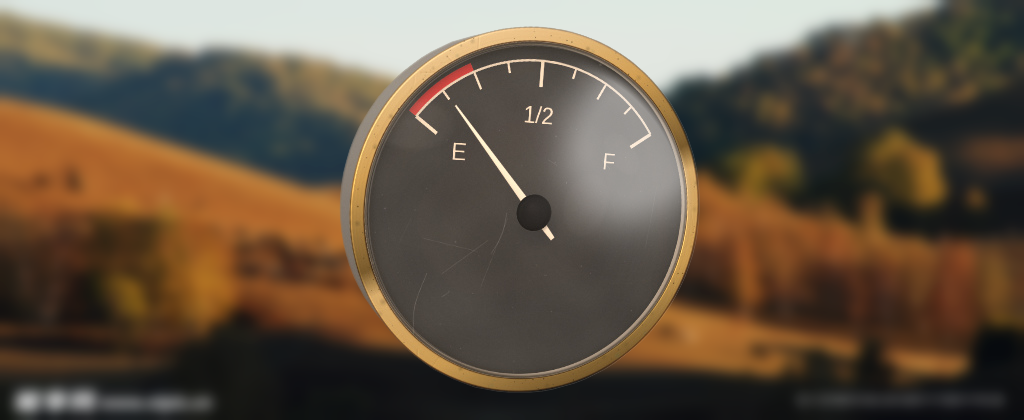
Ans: 0.125
